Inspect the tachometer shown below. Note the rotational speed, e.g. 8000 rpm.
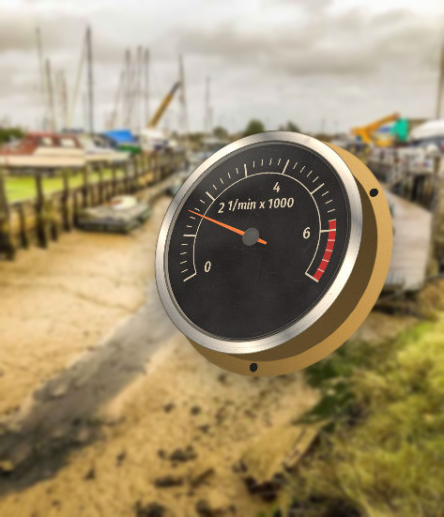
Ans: 1500 rpm
